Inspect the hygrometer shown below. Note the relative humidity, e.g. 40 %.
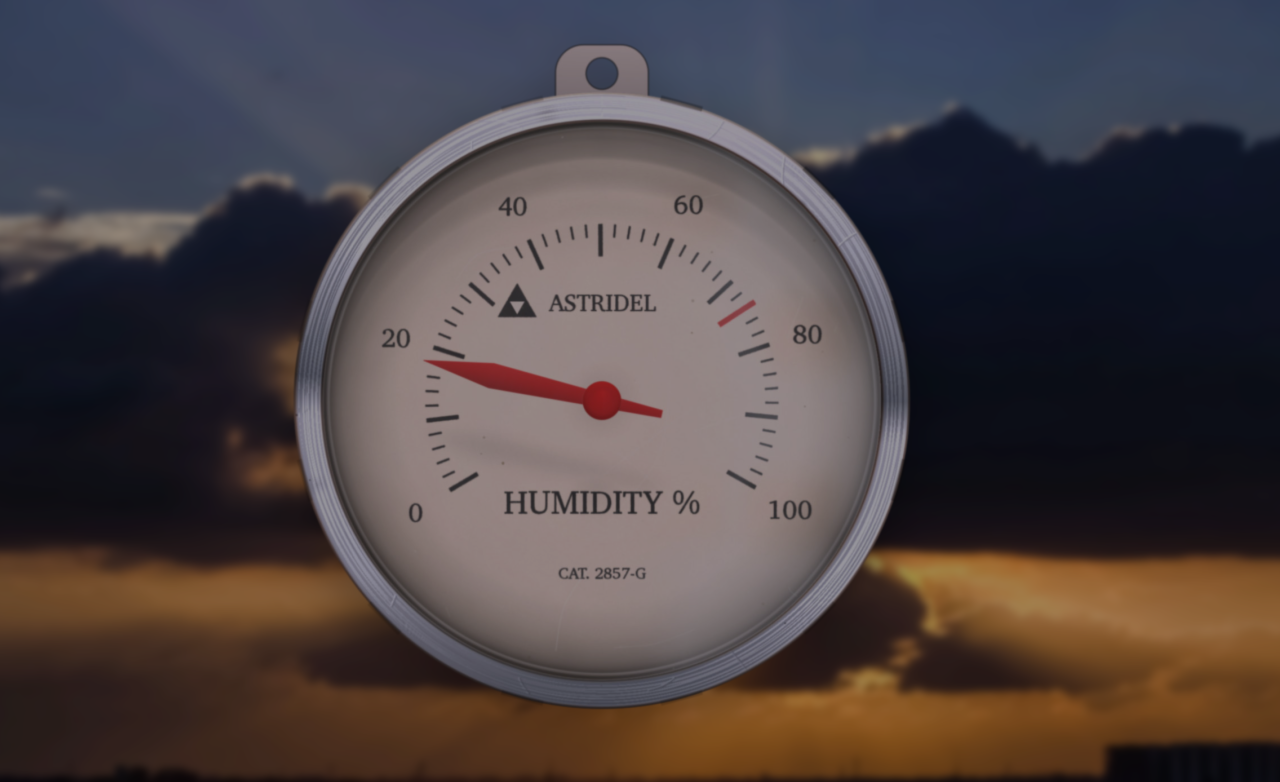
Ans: 18 %
